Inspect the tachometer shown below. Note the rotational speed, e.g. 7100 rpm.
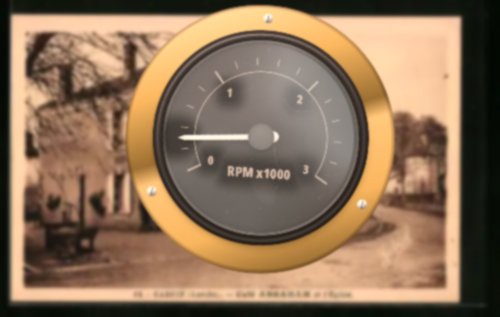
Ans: 300 rpm
